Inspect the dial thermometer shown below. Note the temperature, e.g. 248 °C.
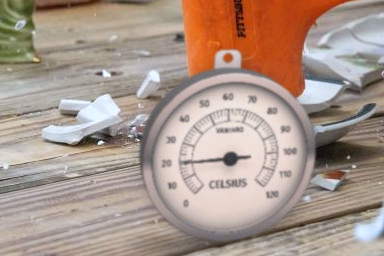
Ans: 20 °C
